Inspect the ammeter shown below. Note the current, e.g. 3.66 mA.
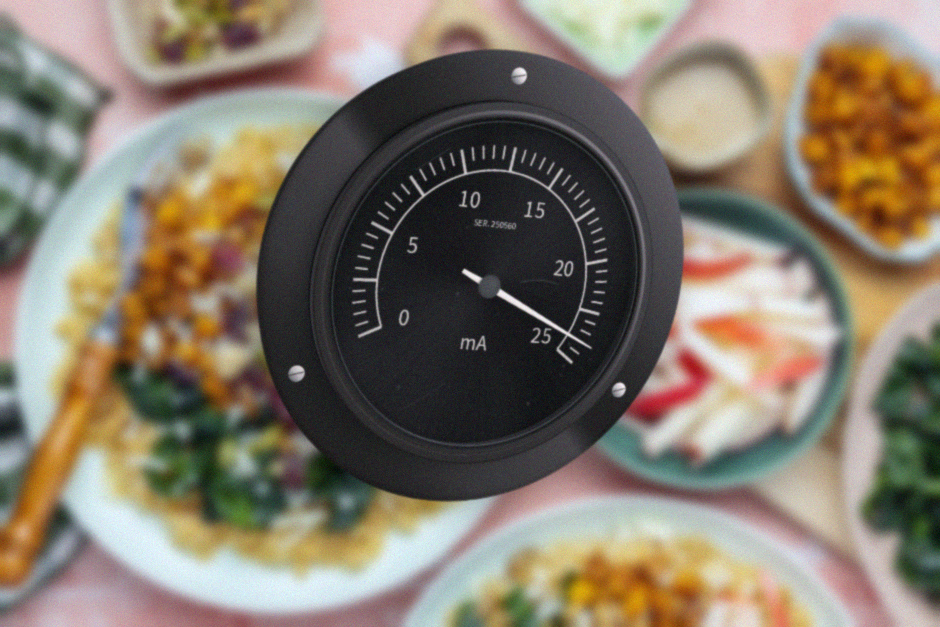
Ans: 24 mA
